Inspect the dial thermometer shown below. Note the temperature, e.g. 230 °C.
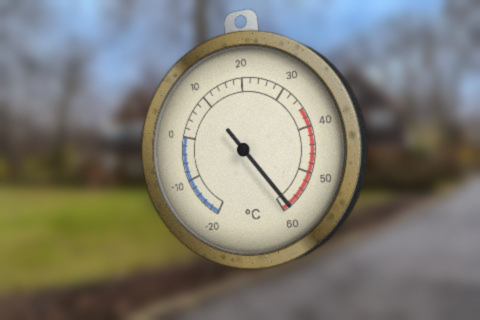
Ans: 58 °C
